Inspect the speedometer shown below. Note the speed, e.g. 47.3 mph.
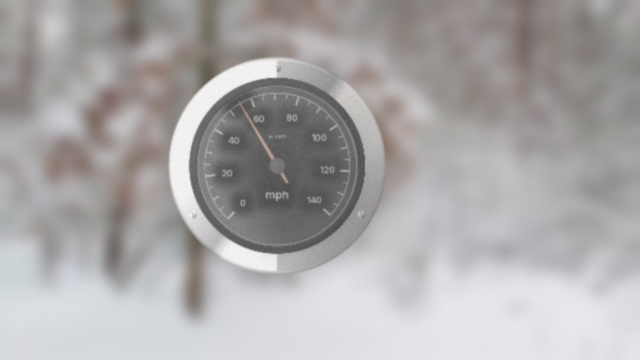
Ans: 55 mph
